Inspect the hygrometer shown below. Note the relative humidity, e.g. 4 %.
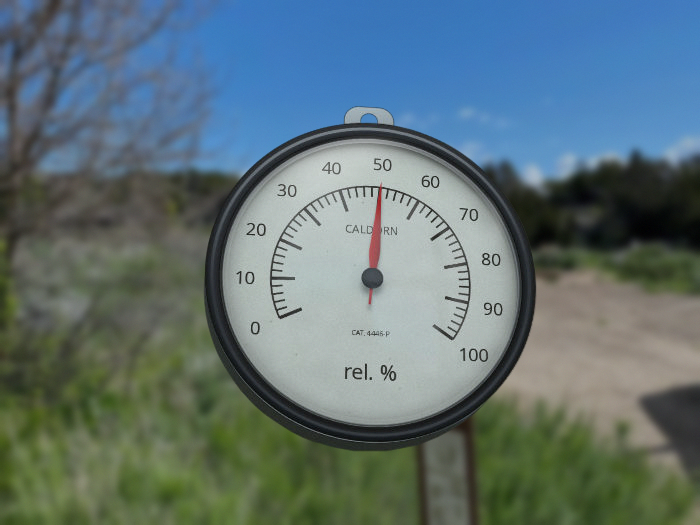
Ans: 50 %
